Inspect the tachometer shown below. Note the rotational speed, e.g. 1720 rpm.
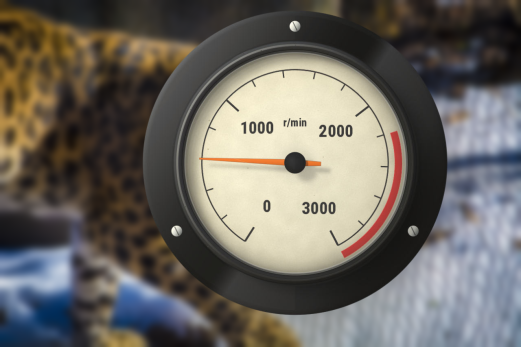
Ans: 600 rpm
